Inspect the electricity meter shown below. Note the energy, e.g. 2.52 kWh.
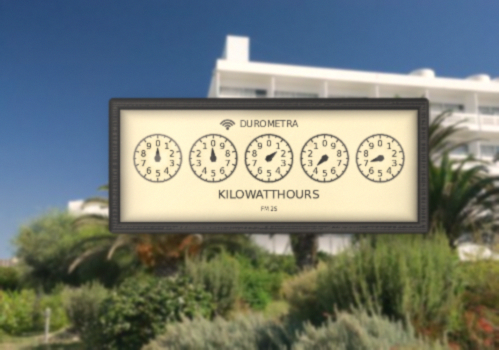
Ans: 137 kWh
